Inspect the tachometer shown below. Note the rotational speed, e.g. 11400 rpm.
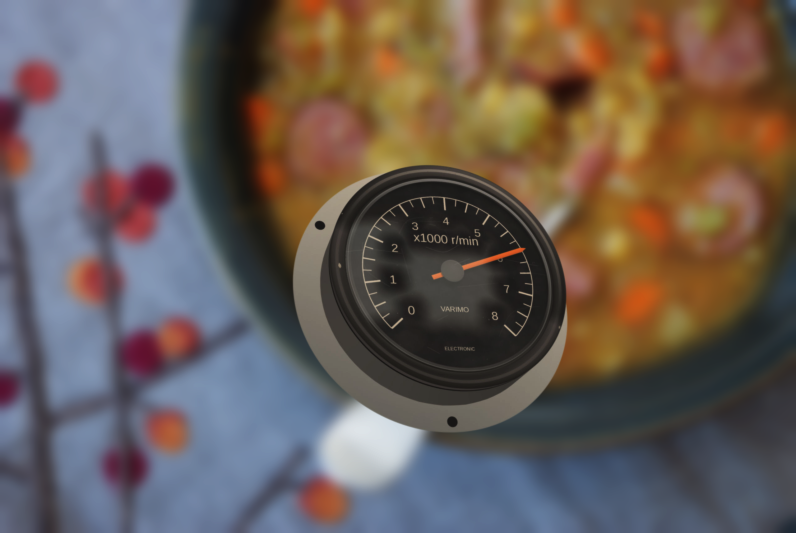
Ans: 6000 rpm
